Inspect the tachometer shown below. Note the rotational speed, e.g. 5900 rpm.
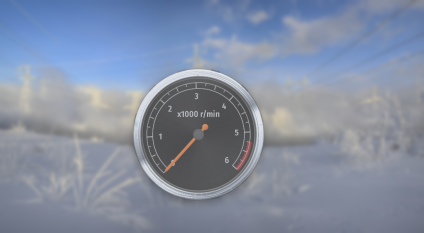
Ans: 0 rpm
